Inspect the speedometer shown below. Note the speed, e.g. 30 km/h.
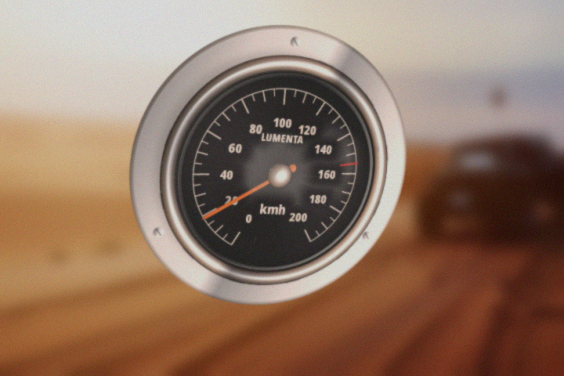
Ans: 20 km/h
